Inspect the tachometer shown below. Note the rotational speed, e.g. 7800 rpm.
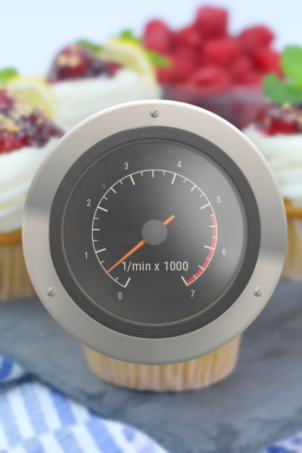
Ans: 500 rpm
